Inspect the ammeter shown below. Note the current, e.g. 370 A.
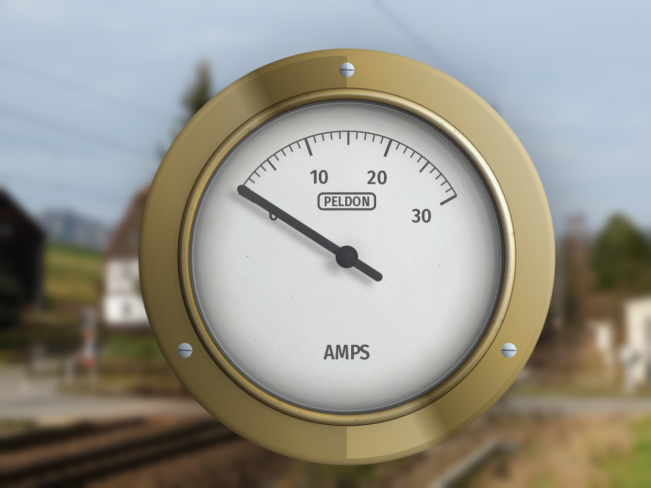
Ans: 0.5 A
